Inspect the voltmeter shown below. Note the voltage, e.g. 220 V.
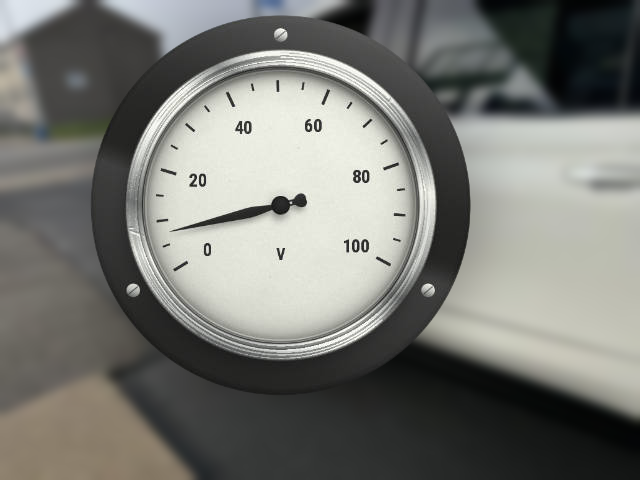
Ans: 7.5 V
